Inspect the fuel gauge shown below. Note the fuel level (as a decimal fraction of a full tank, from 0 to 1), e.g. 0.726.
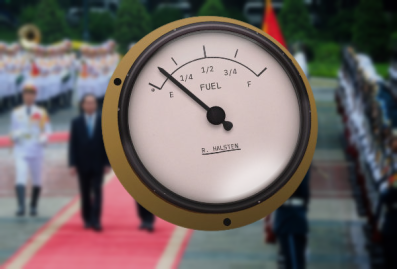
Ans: 0.125
